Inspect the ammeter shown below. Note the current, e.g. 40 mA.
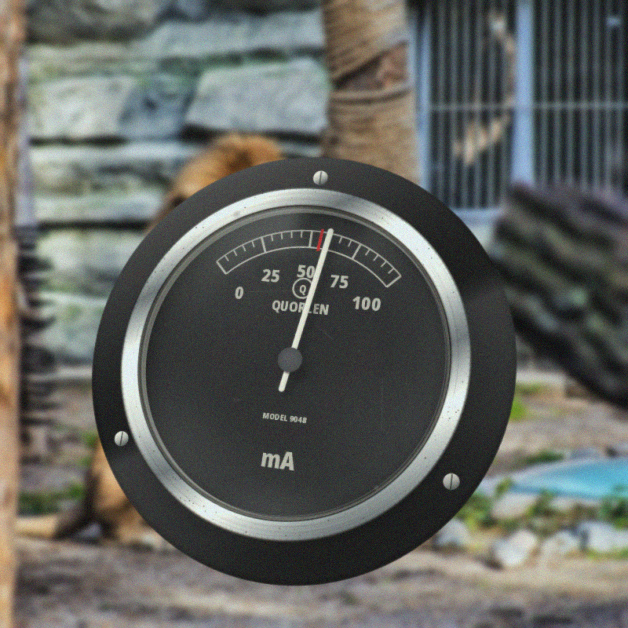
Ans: 60 mA
